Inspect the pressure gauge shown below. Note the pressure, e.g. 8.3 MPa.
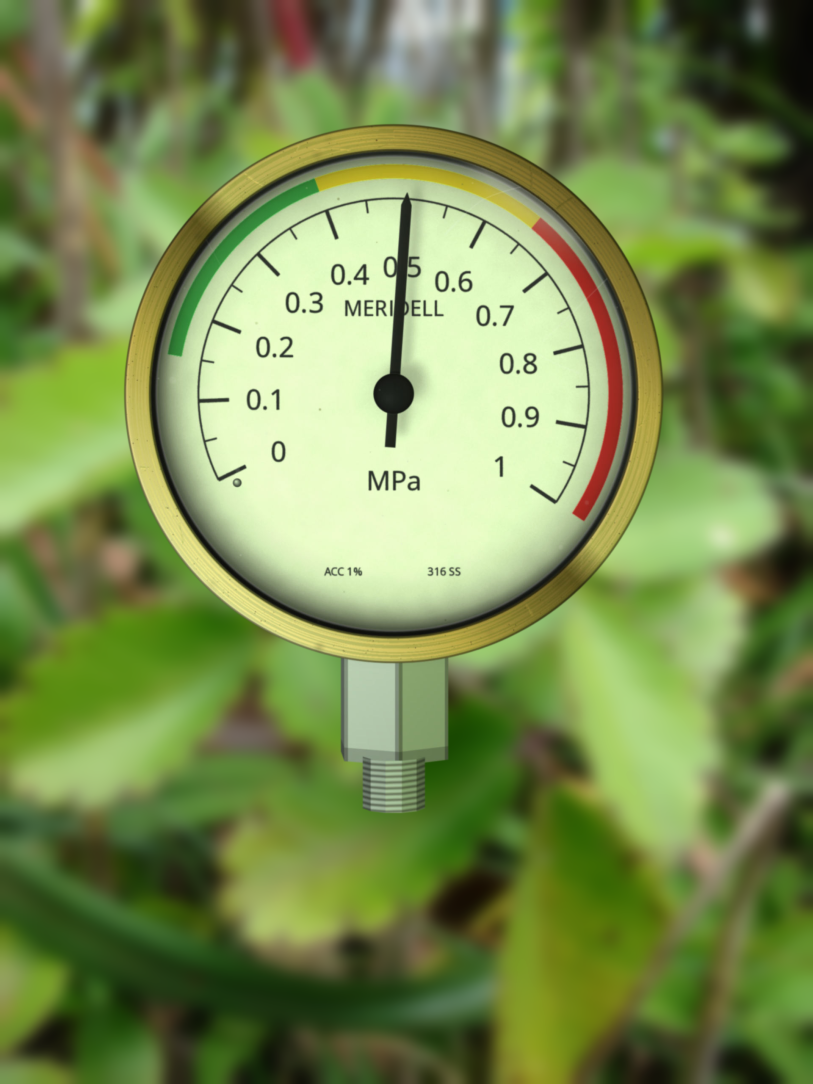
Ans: 0.5 MPa
